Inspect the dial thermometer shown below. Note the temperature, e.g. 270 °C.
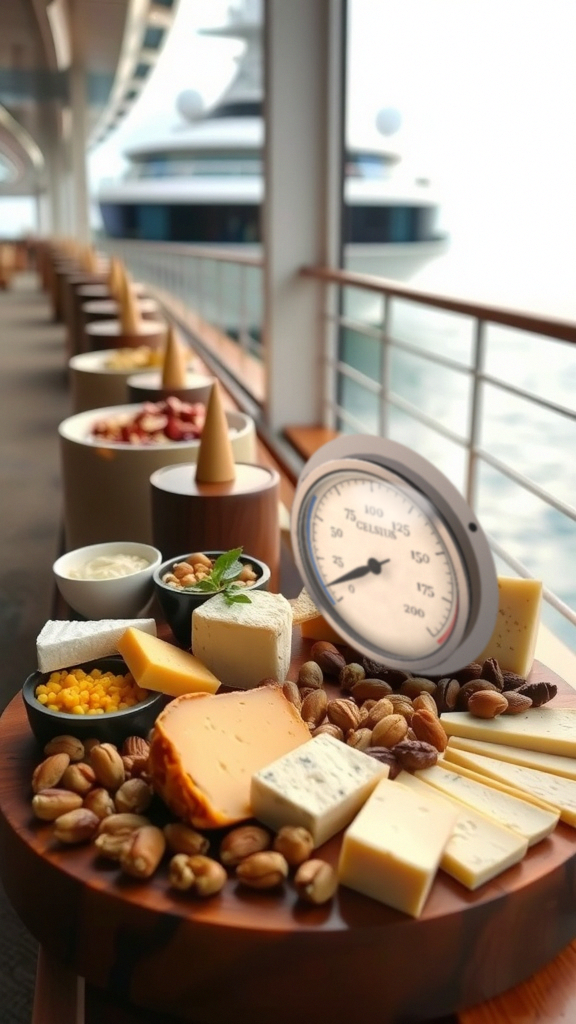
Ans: 10 °C
